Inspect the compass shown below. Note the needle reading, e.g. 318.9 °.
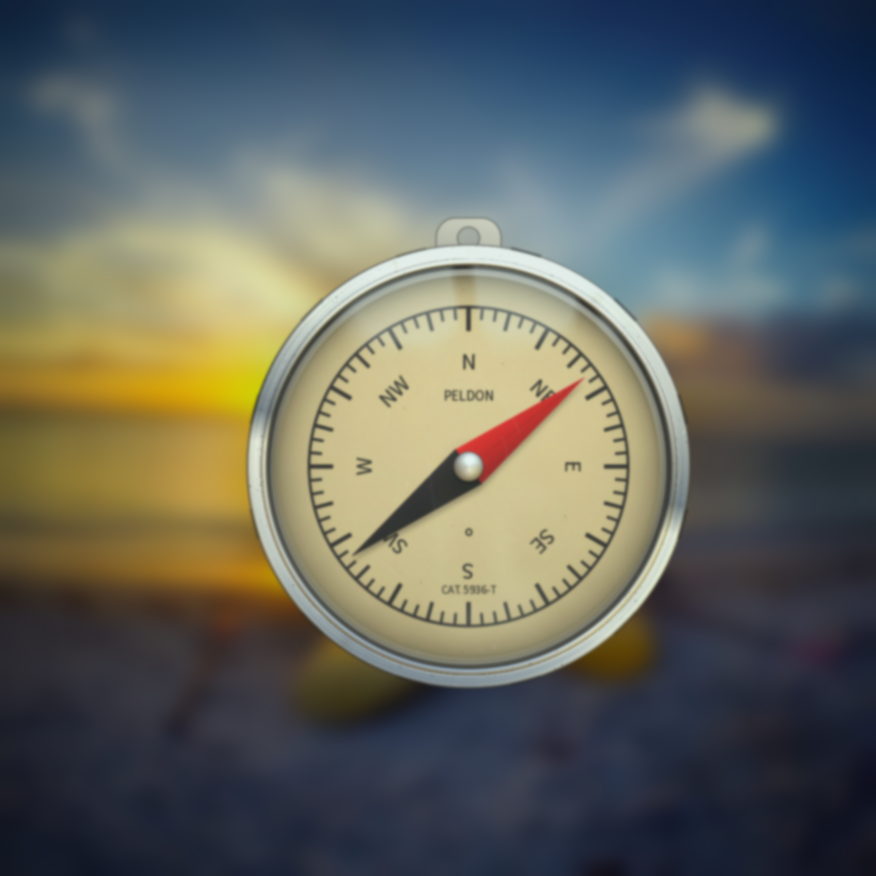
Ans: 52.5 °
